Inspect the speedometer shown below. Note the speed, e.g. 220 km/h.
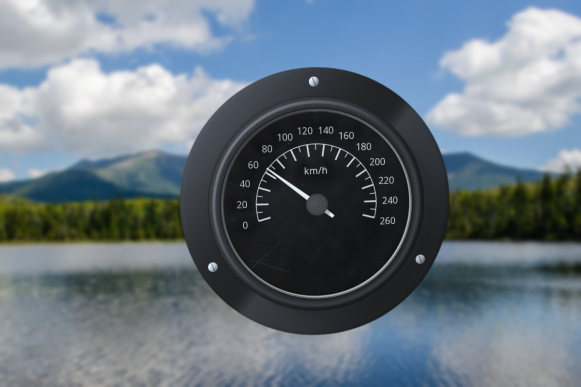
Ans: 65 km/h
